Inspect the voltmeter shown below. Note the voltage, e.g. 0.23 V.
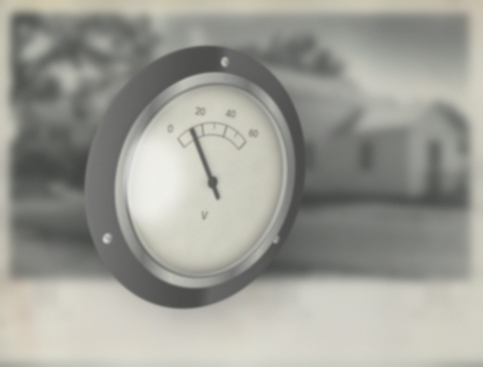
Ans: 10 V
